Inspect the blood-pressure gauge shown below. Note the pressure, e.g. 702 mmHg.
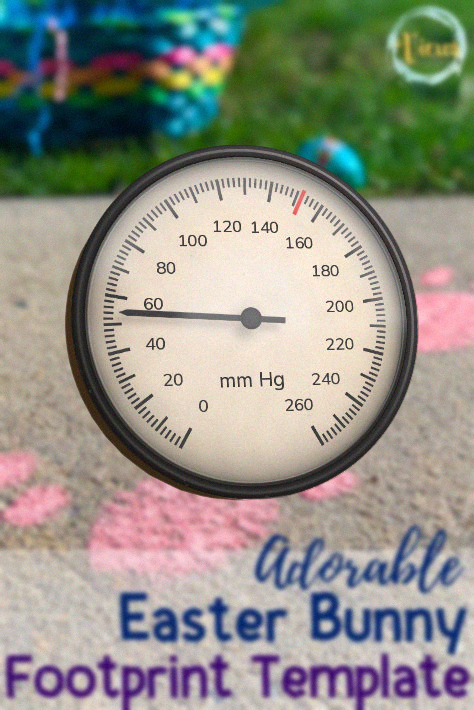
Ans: 54 mmHg
